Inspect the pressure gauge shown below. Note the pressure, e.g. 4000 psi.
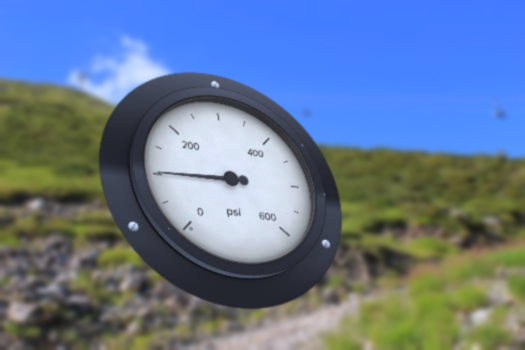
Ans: 100 psi
